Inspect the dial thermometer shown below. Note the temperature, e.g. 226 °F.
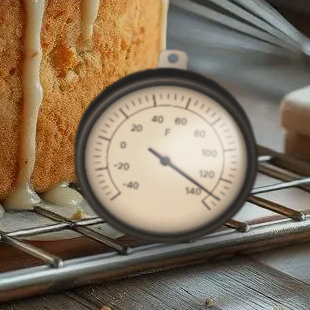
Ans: 132 °F
